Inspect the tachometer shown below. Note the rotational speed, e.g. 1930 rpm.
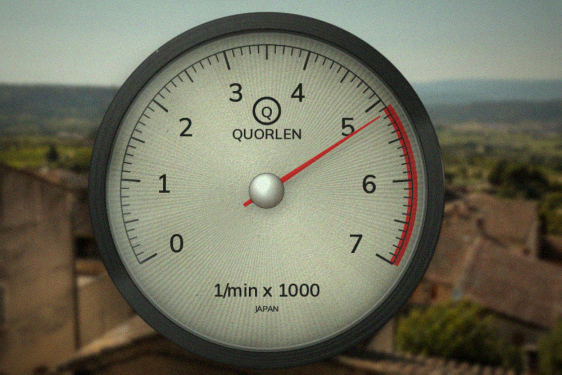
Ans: 5150 rpm
